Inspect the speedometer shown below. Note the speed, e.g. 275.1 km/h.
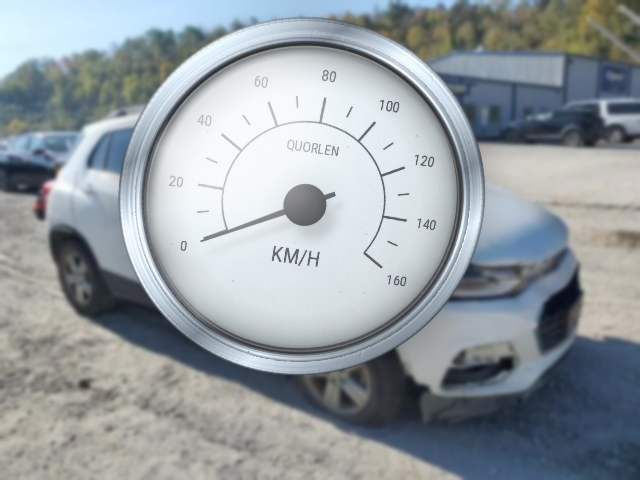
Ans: 0 km/h
